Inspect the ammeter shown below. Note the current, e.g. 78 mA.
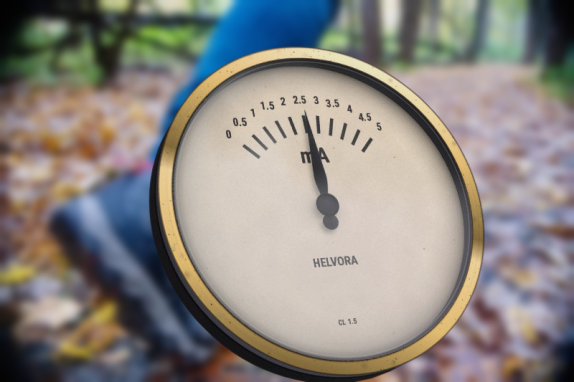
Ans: 2.5 mA
